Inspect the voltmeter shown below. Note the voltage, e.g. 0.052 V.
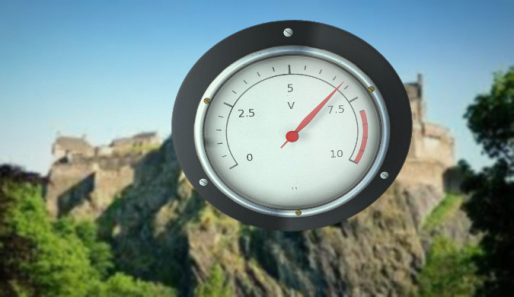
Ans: 6.75 V
